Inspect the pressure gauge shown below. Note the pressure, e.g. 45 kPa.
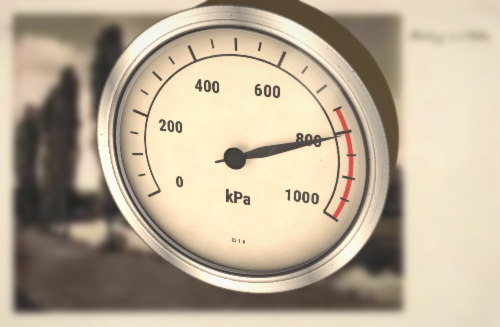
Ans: 800 kPa
